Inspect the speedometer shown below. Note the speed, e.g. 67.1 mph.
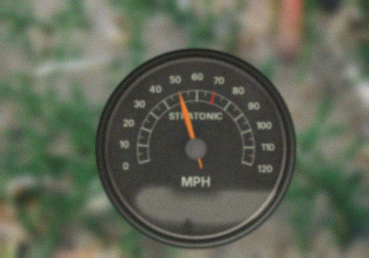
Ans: 50 mph
